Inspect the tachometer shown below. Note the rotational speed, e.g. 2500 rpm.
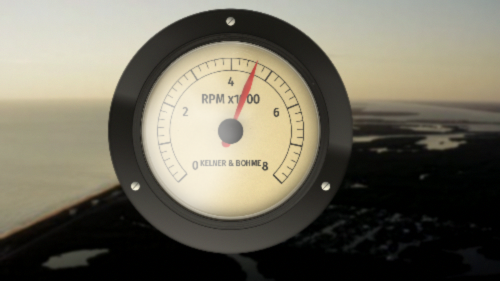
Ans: 4600 rpm
